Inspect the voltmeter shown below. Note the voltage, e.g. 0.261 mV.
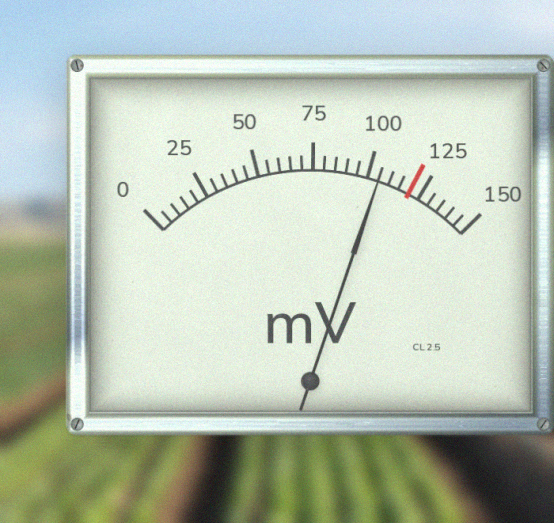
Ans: 105 mV
